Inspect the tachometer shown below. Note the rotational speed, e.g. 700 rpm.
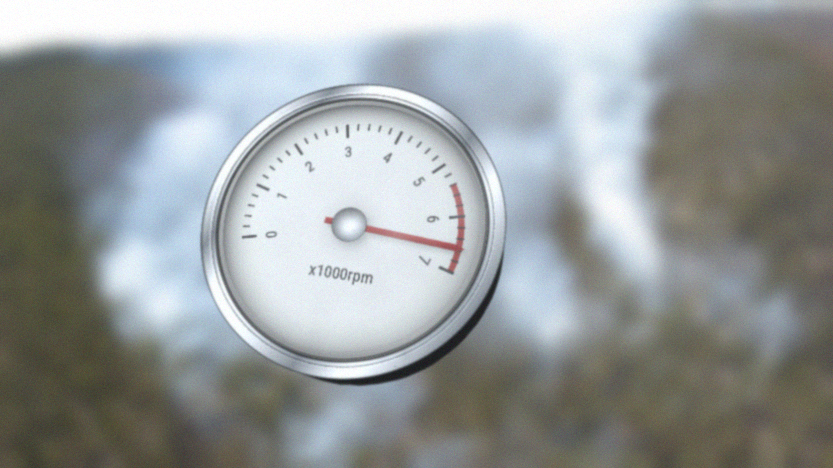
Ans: 6600 rpm
